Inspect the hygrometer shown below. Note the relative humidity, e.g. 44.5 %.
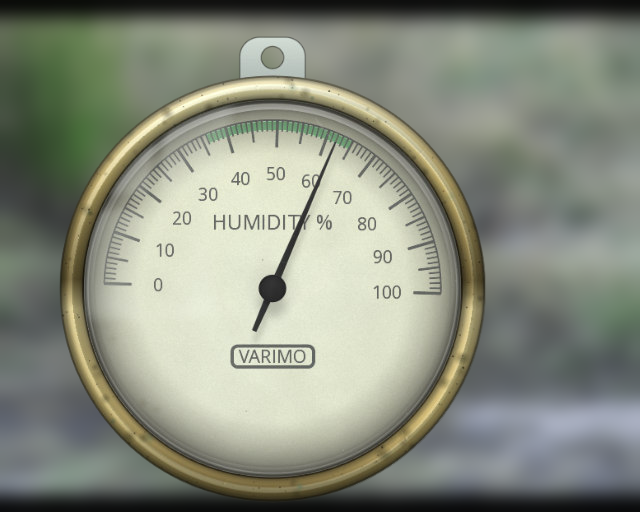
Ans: 62 %
